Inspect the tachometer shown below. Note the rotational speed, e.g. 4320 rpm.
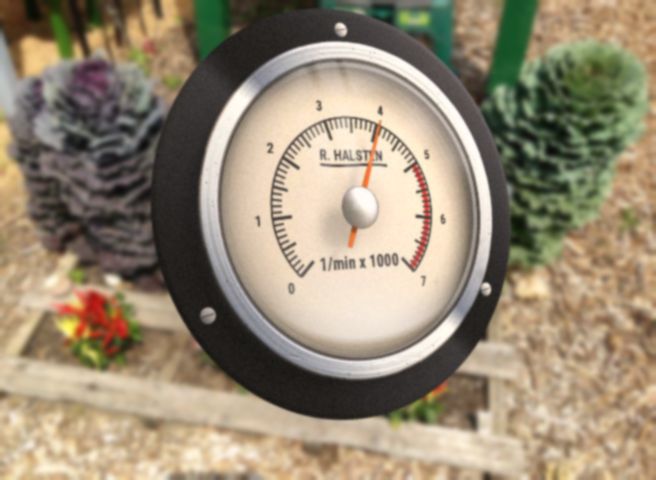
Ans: 4000 rpm
